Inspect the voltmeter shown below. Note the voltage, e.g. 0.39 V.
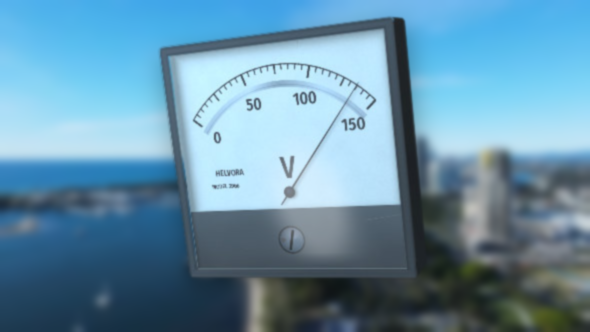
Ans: 135 V
